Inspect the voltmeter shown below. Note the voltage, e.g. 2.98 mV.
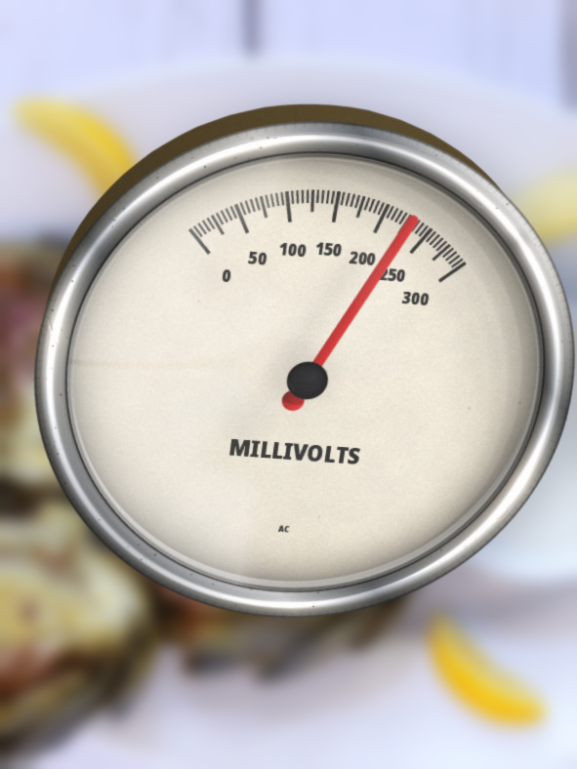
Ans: 225 mV
